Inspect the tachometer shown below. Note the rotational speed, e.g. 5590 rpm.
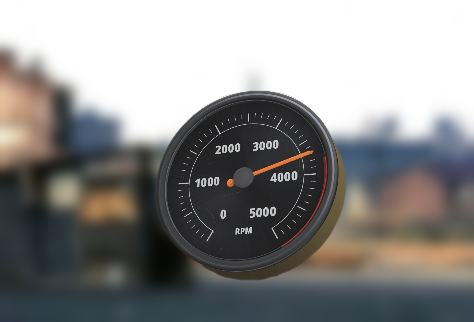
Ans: 3700 rpm
